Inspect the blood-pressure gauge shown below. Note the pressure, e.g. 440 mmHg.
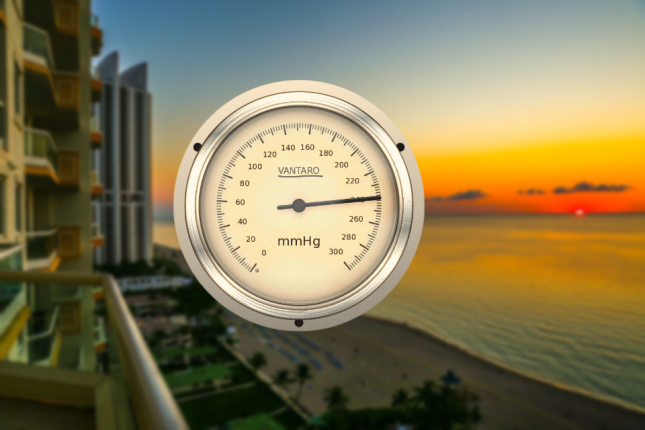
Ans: 240 mmHg
